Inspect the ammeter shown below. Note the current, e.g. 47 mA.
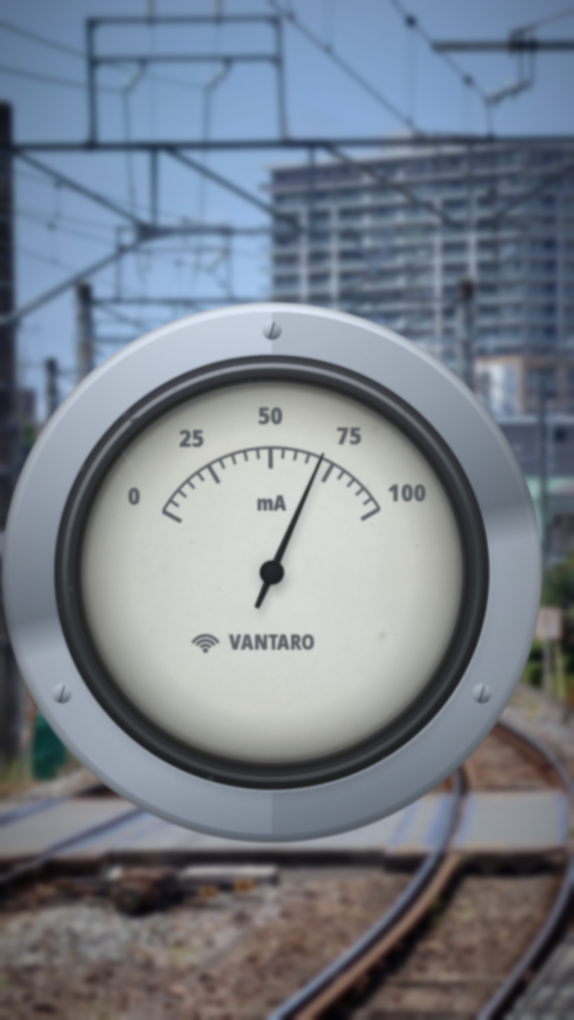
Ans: 70 mA
